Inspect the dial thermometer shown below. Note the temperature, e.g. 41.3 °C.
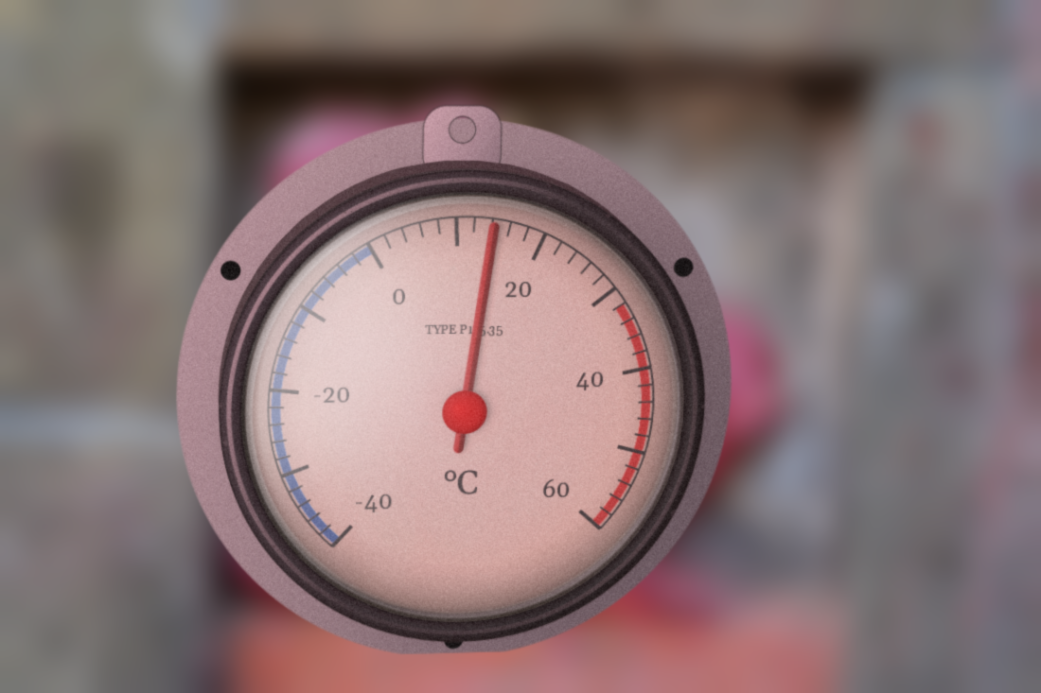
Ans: 14 °C
